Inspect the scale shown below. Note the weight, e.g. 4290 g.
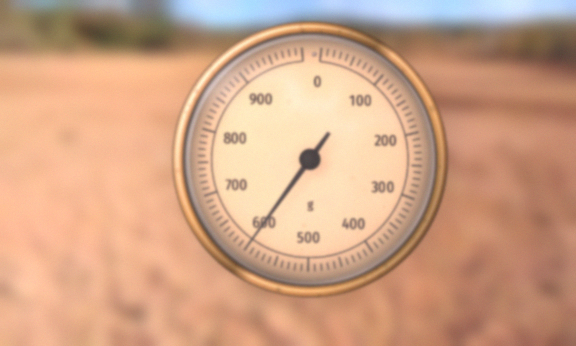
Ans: 600 g
